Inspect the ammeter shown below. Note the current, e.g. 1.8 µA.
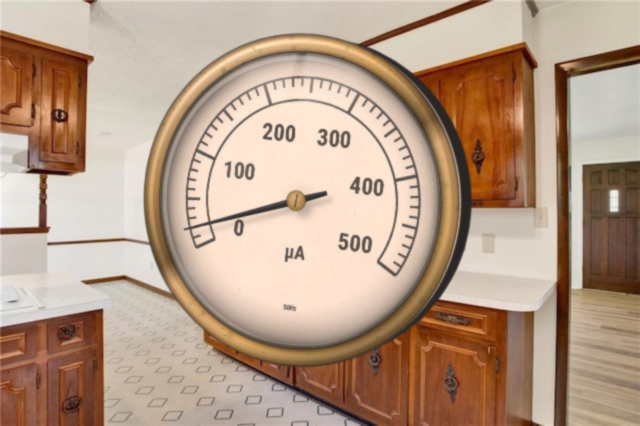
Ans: 20 µA
